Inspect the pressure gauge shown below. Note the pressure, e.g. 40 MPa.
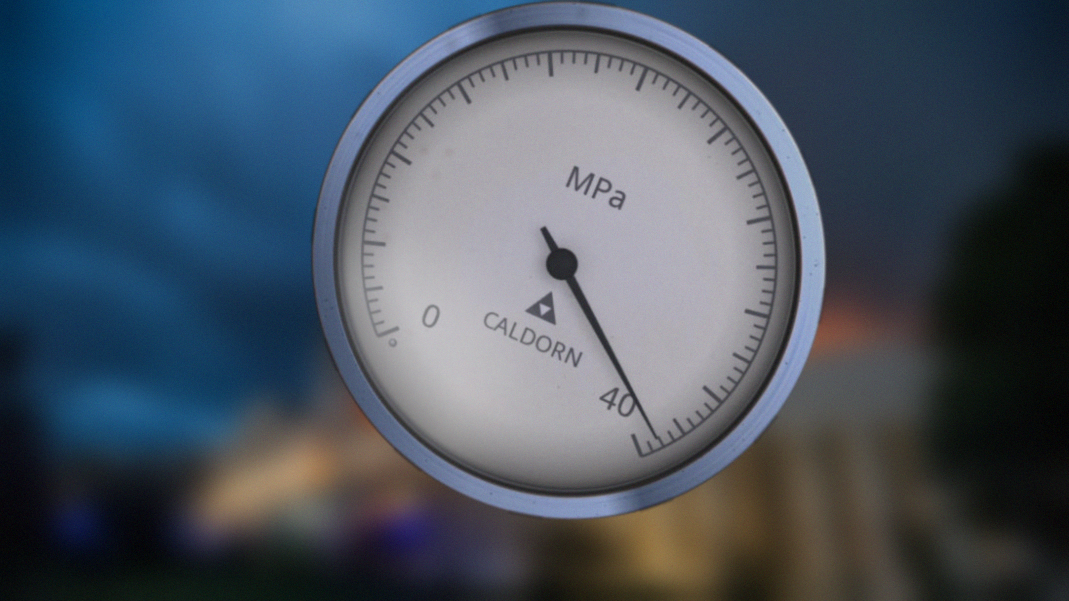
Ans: 39 MPa
